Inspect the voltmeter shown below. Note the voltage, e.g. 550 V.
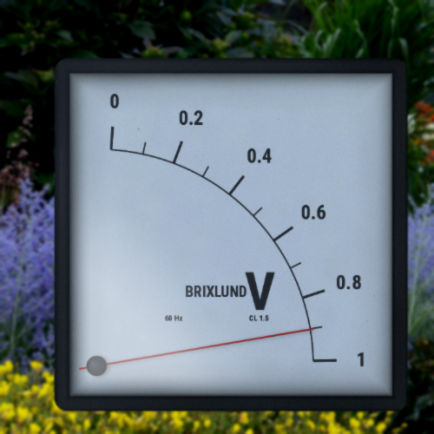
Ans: 0.9 V
